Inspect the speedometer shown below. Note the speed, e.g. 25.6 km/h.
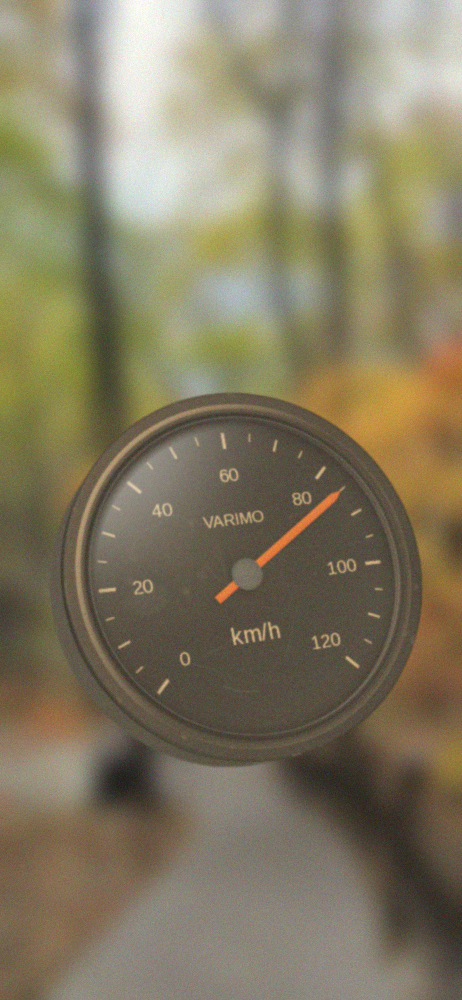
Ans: 85 km/h
